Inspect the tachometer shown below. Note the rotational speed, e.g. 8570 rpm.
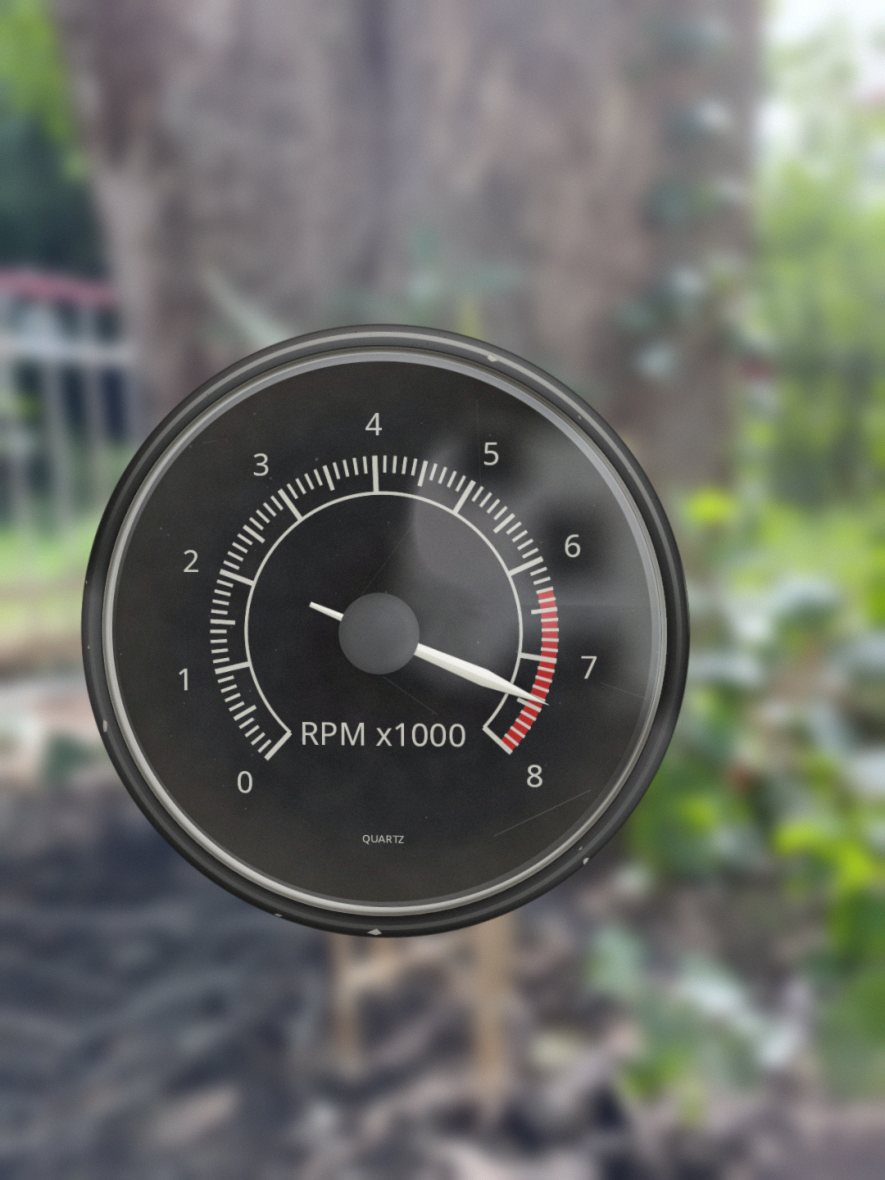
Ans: 7400 rpm
